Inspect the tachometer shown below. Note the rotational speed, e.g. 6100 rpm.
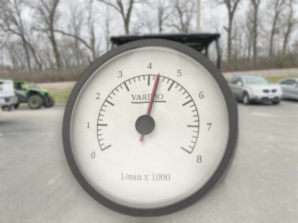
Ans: 4400 rpm
